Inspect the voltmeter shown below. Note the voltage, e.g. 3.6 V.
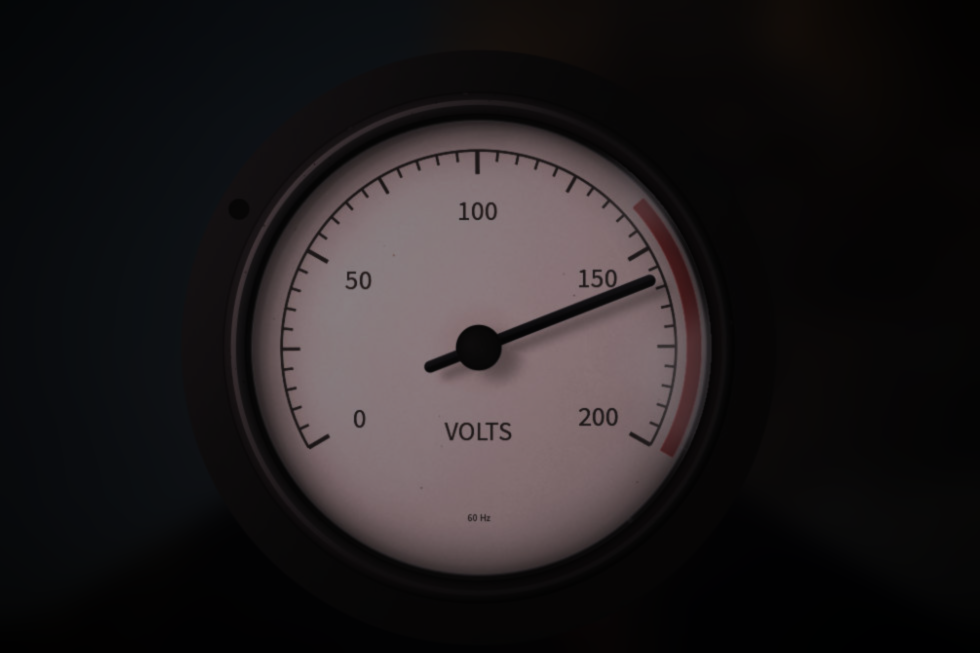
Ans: 157.5 V
